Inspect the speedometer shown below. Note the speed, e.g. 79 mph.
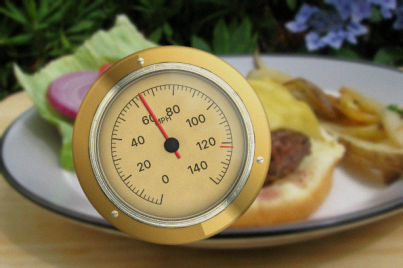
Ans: 64 mph
